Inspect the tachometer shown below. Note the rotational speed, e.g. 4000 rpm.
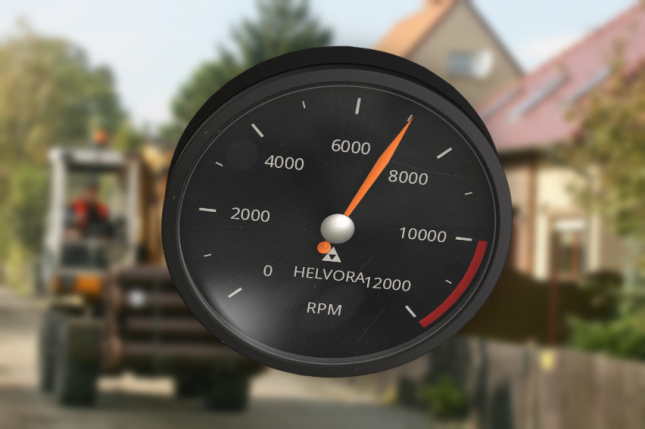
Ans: 7000 rpm
